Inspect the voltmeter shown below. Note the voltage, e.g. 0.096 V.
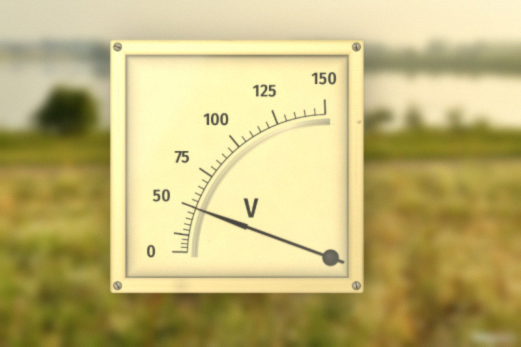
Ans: 50 V
